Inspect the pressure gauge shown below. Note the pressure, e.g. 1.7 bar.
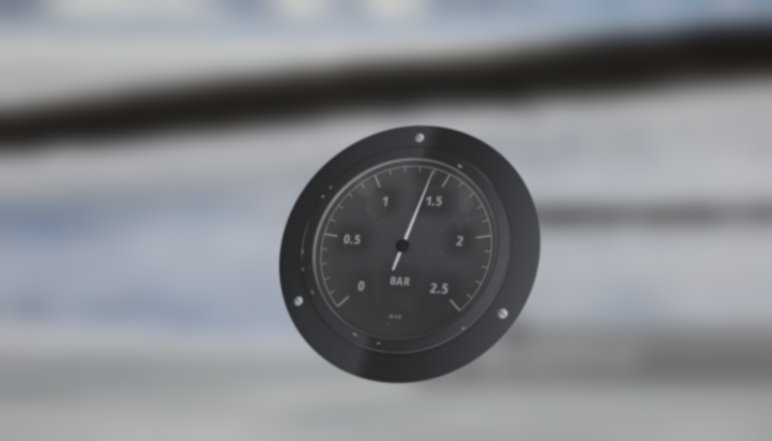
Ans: 1.4 bar
